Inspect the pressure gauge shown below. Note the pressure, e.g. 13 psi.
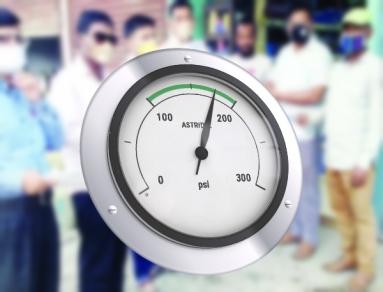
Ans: 175 psi
